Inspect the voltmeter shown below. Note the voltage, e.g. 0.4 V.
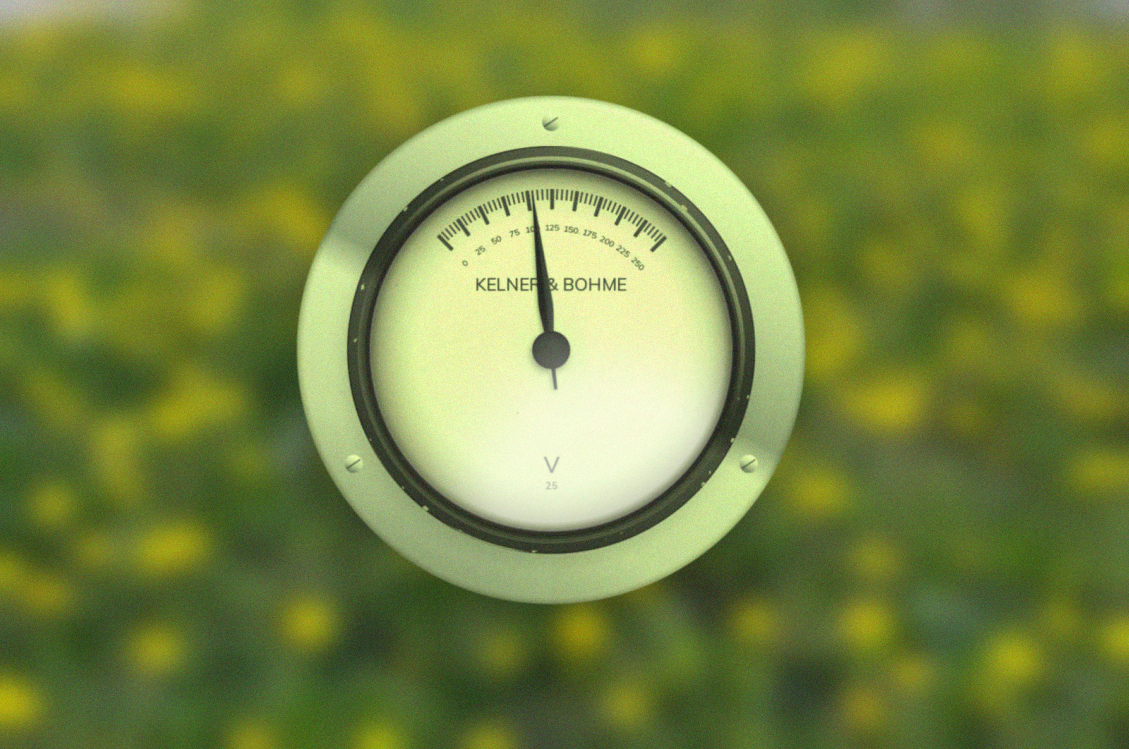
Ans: 105 V
